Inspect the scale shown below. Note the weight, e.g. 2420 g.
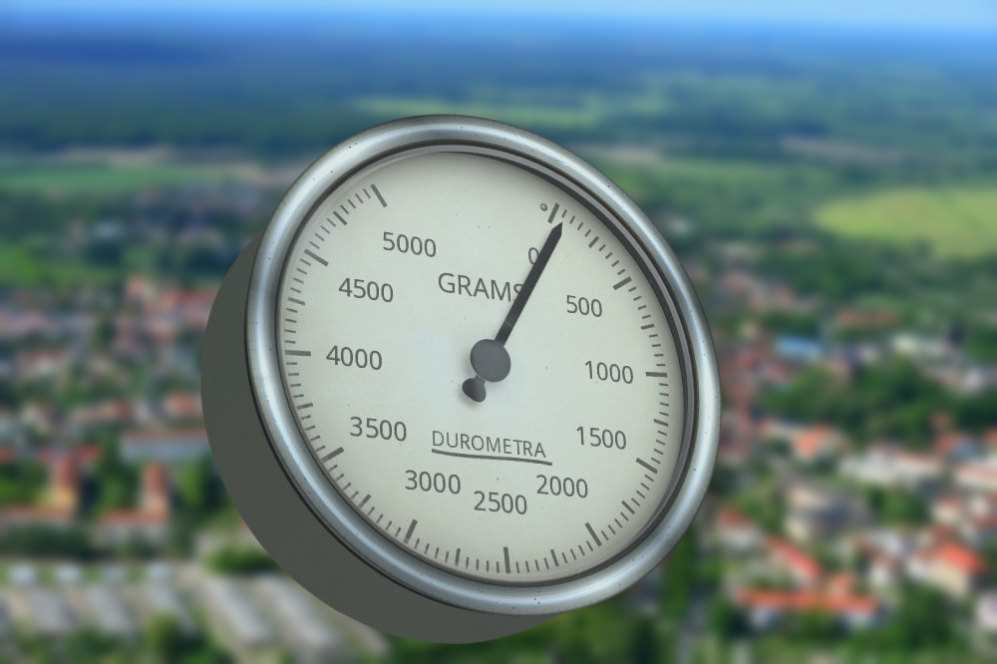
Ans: 50 g
